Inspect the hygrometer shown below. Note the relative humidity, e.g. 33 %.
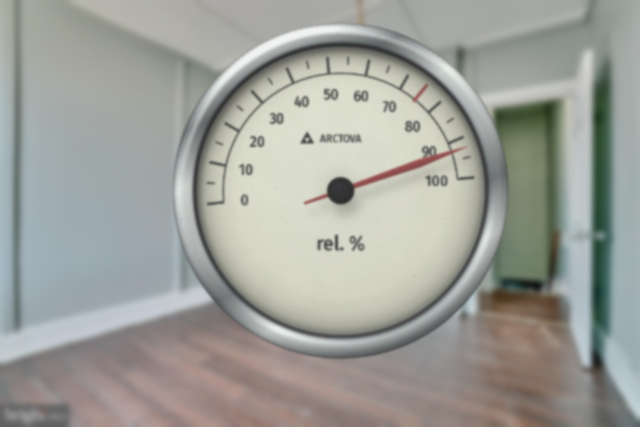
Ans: 92.5 %
